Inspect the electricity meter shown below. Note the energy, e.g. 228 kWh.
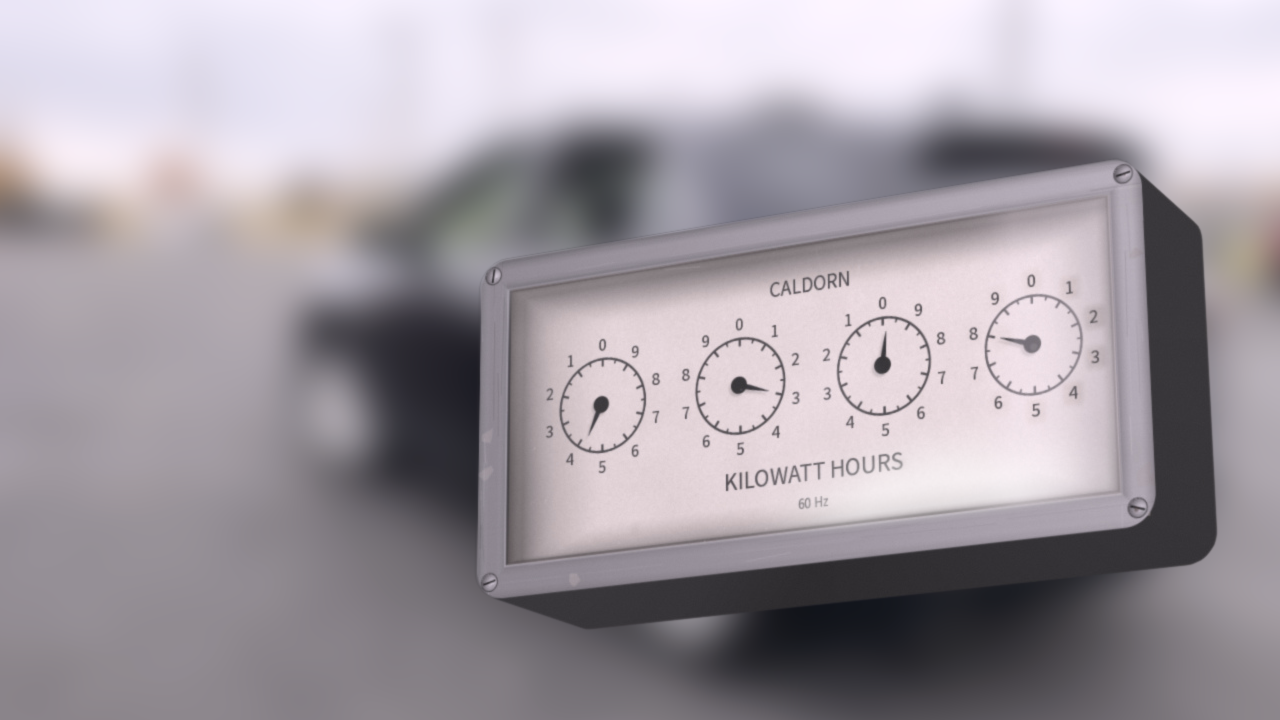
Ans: 4298 kWh
